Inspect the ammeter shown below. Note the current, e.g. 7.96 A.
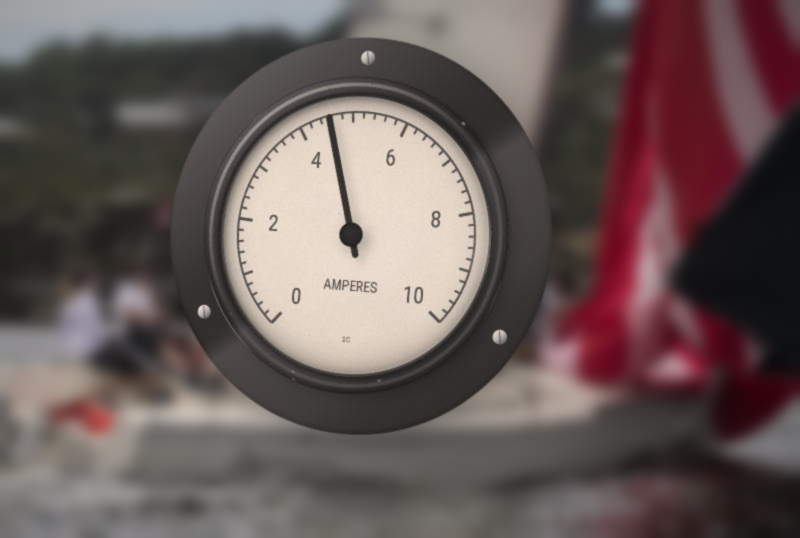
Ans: 4.6 A
